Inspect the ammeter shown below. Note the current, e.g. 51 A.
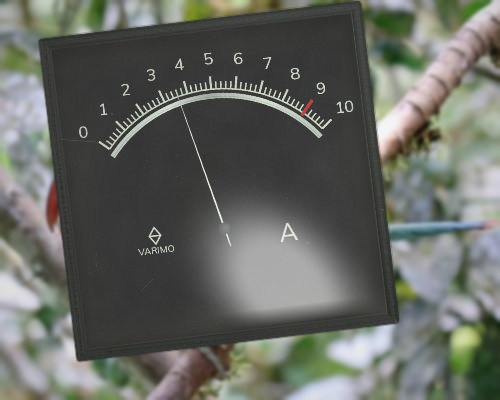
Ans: 3.6 A
